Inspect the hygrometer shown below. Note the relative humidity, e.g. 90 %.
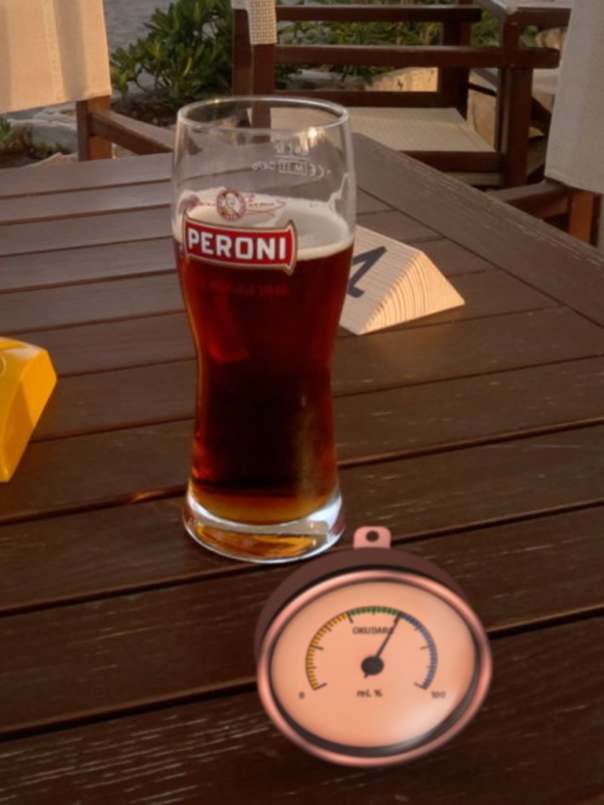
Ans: 60 %
